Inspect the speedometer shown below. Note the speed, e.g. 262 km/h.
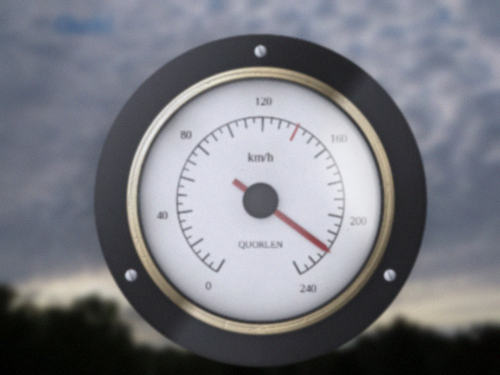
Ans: 220 km/h
